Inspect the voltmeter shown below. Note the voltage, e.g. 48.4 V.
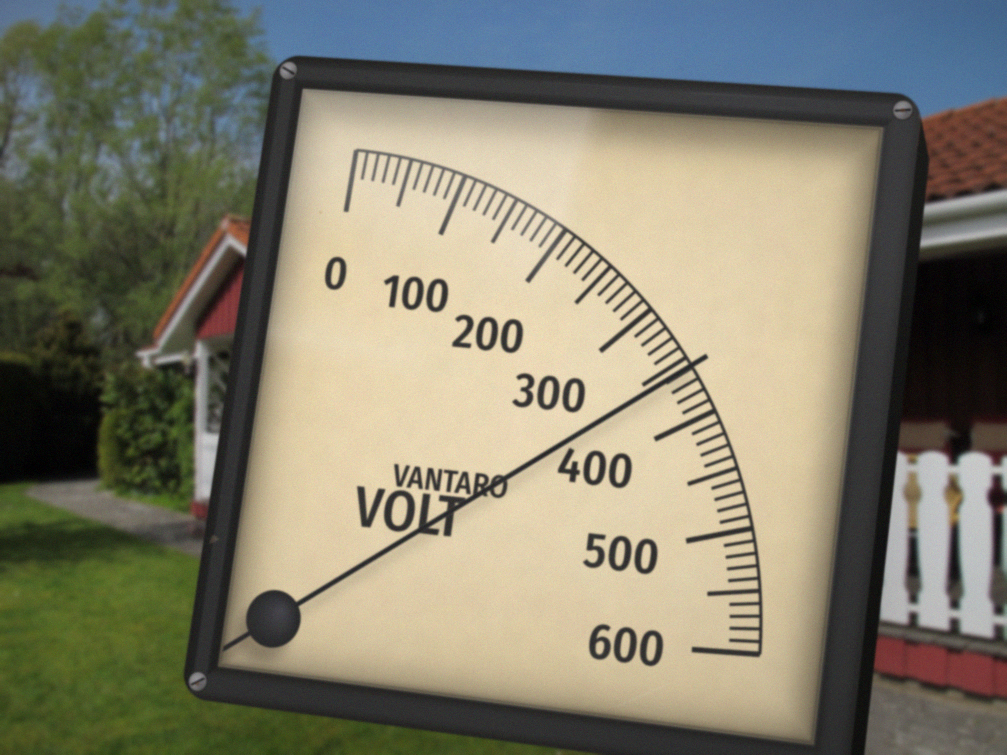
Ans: 360 V
